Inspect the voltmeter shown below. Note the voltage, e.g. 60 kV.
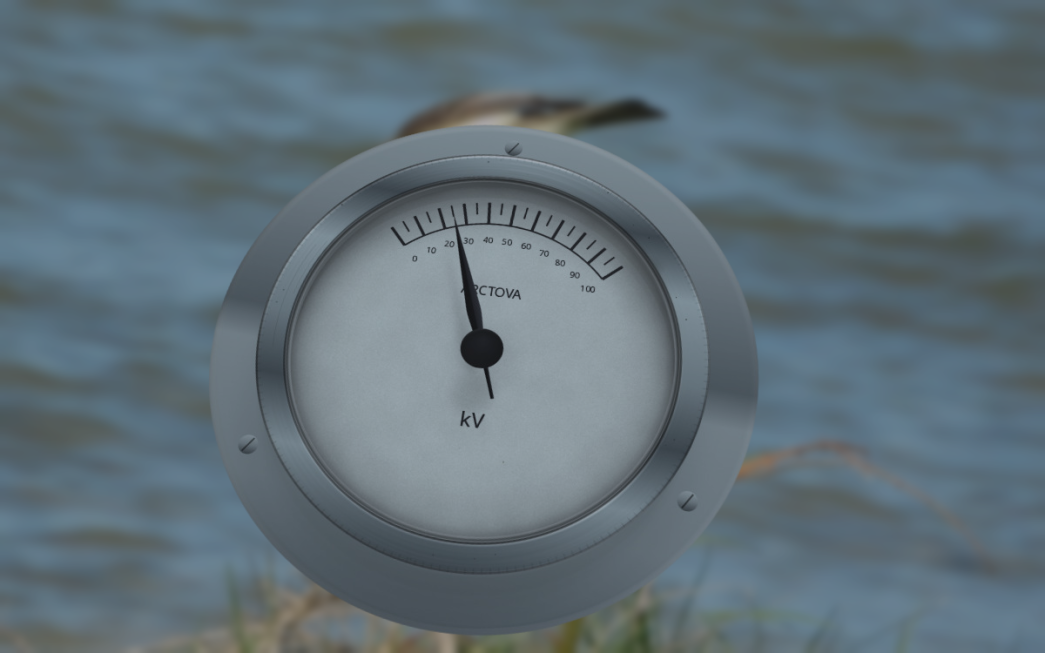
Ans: 25 kV
